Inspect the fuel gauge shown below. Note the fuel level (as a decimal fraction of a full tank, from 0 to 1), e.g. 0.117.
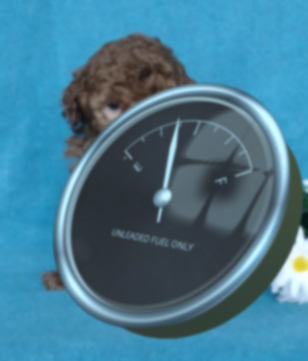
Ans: 0.375
